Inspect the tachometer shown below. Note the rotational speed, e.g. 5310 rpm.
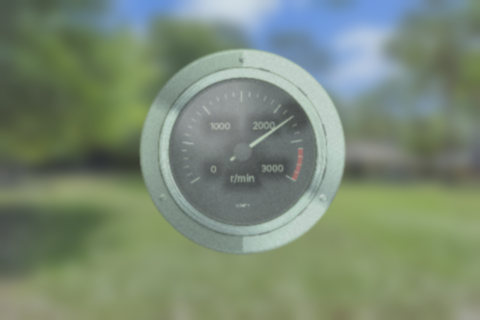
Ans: 2200 rpm
